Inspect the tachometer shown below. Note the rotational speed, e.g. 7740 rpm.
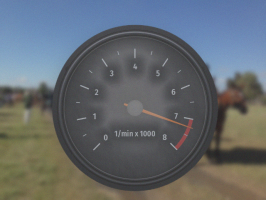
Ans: 7250 rpm
